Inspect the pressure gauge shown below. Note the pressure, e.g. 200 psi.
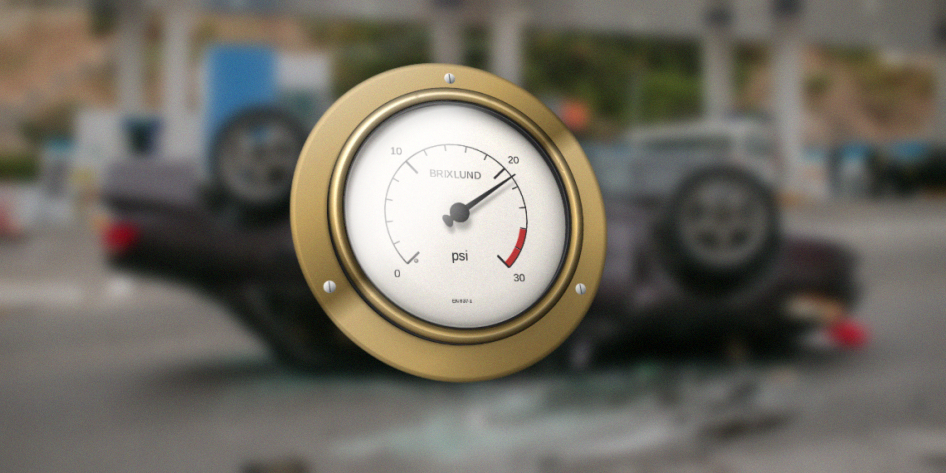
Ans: 21 psi
